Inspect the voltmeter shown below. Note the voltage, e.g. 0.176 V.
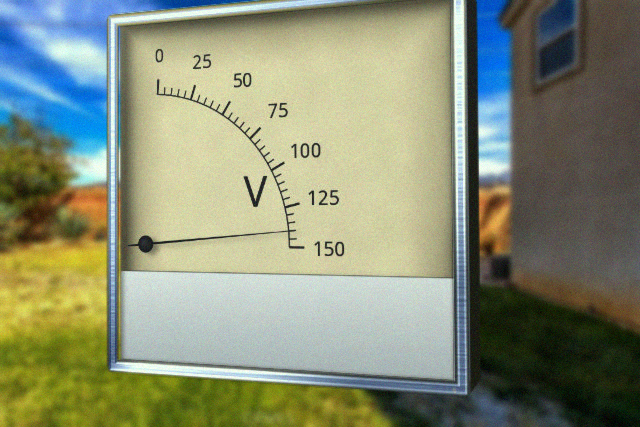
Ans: 140 V
